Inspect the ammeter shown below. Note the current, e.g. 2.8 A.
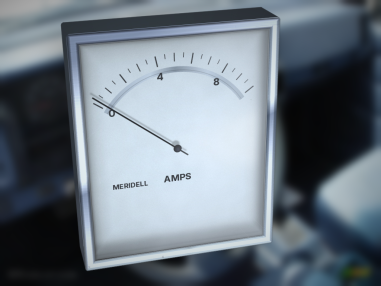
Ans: 0.25 A
